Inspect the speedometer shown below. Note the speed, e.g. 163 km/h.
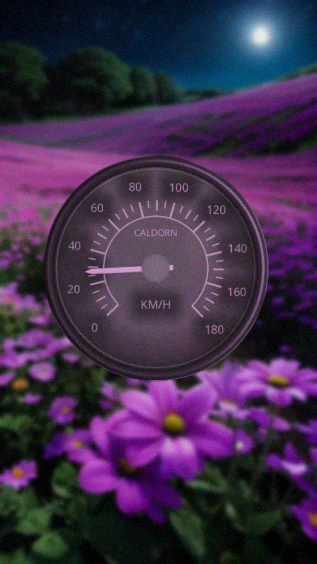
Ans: 27.5 km/h
